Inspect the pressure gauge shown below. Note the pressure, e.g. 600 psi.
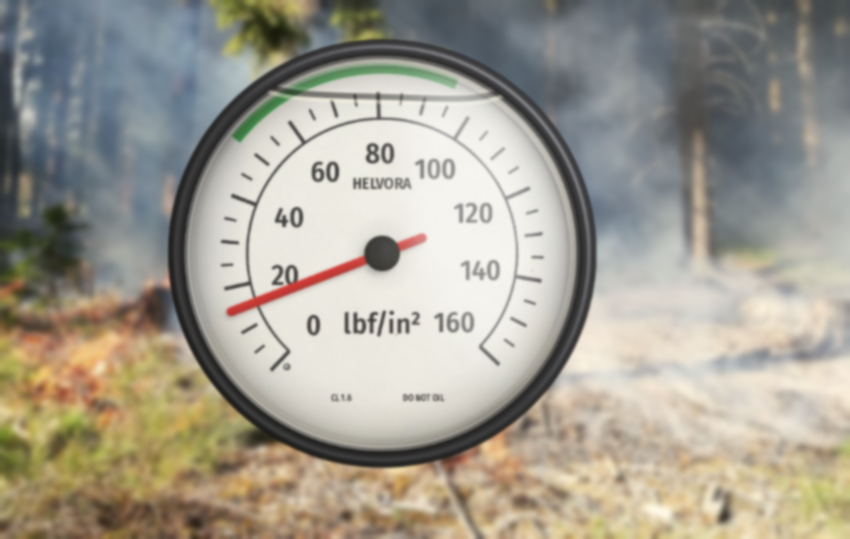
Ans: 15 psi
